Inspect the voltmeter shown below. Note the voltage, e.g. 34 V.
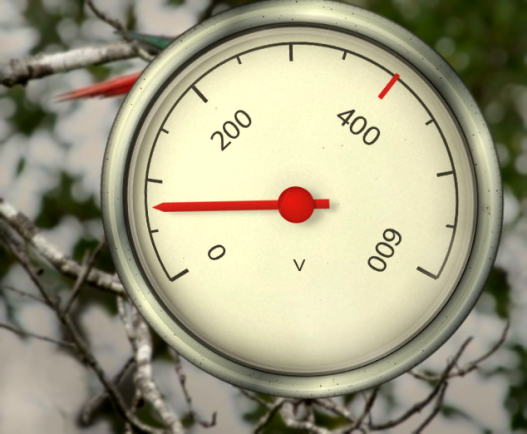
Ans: 75 V
